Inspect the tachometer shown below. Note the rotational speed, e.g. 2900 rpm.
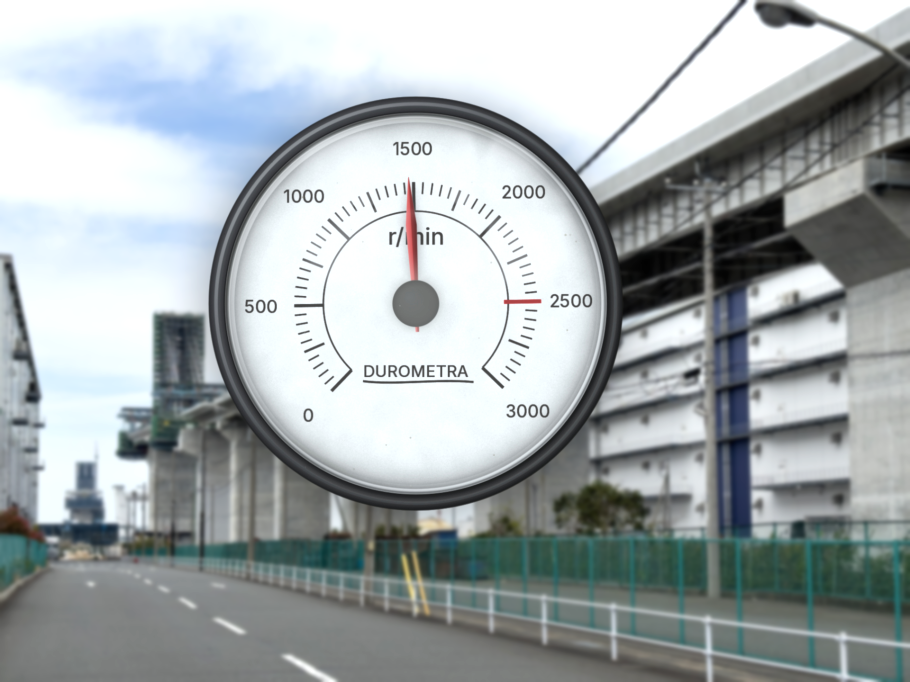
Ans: 1475 rpm
